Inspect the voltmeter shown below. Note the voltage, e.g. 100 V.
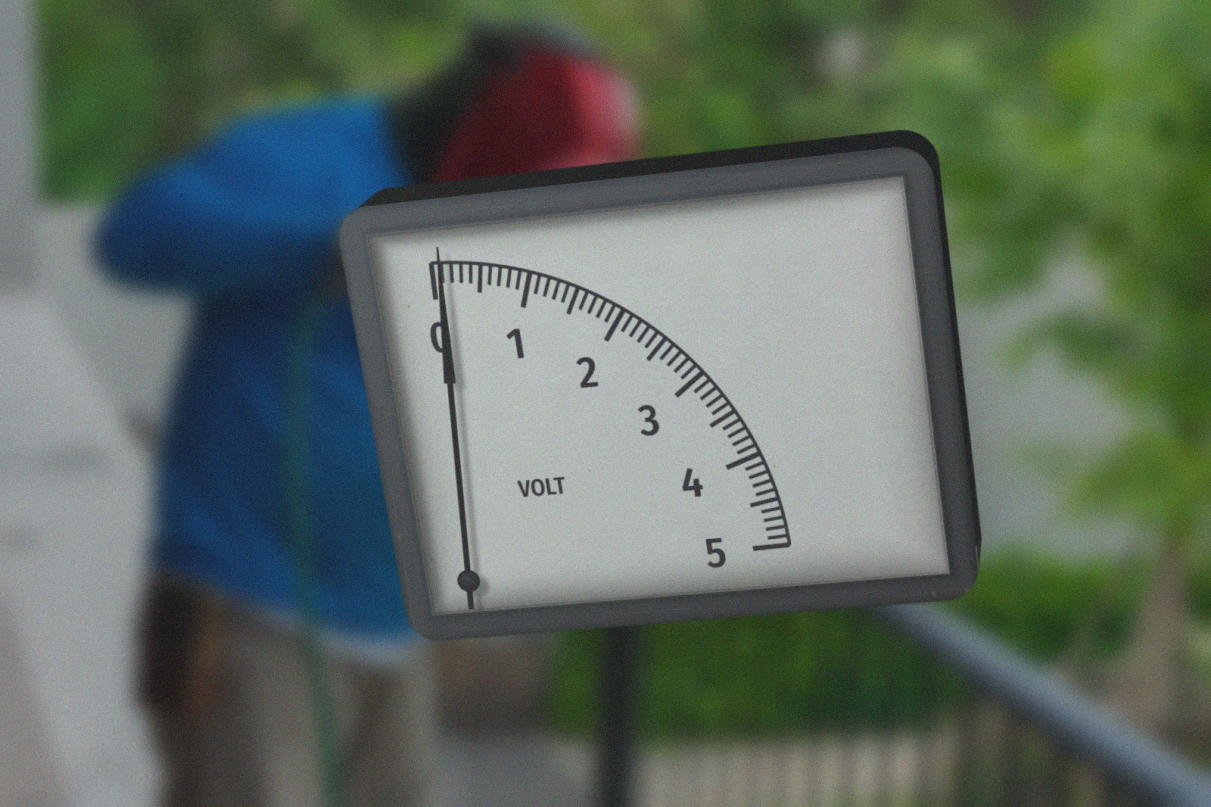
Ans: 0.1 V
